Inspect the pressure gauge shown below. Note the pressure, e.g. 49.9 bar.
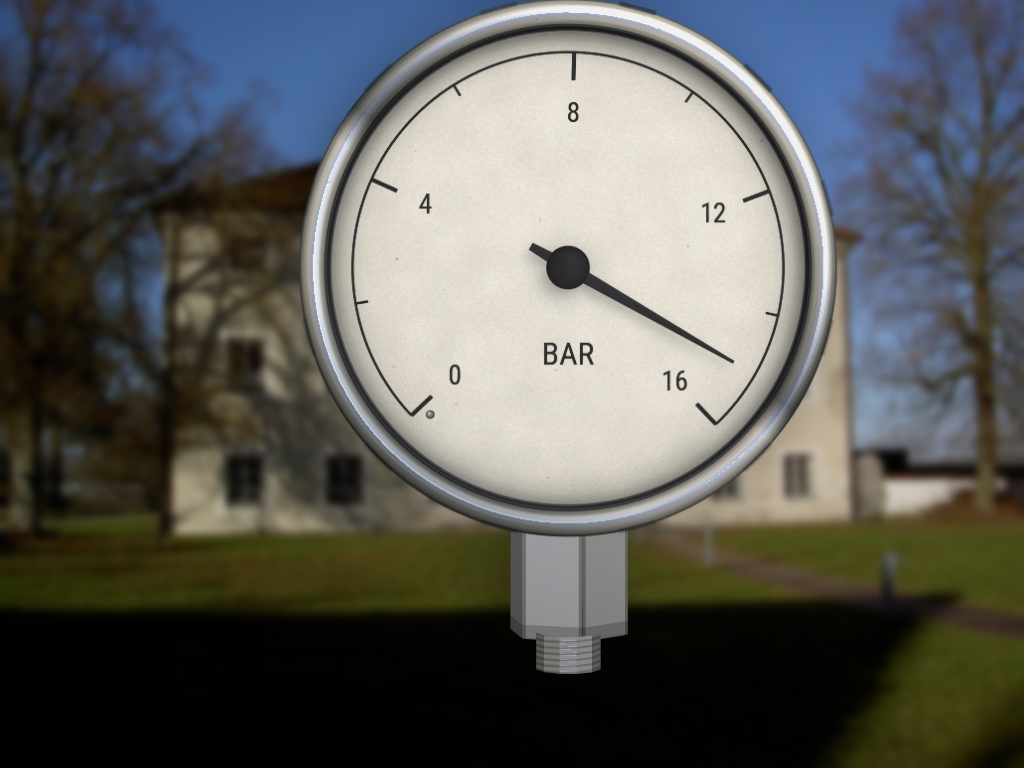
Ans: 15 bar
